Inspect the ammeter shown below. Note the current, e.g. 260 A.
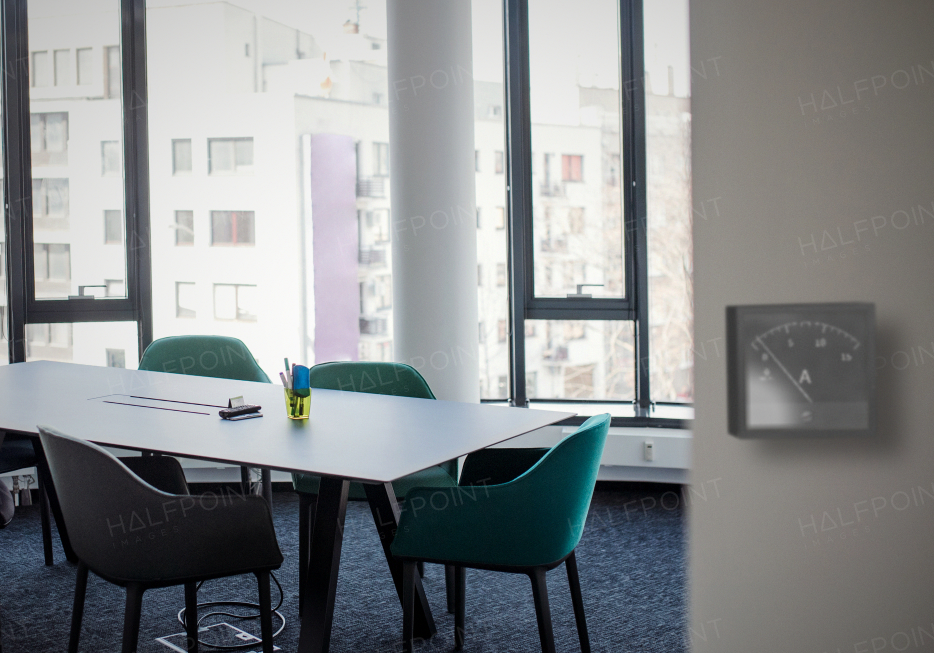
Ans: 1 A
